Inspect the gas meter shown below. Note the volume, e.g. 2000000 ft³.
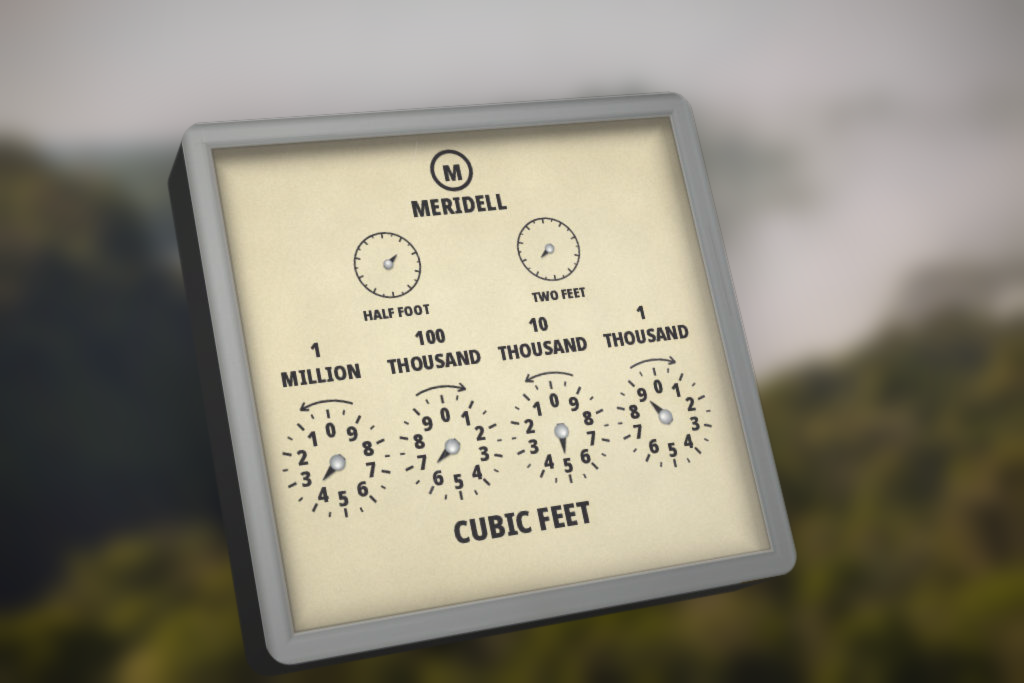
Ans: 364900 ft³
